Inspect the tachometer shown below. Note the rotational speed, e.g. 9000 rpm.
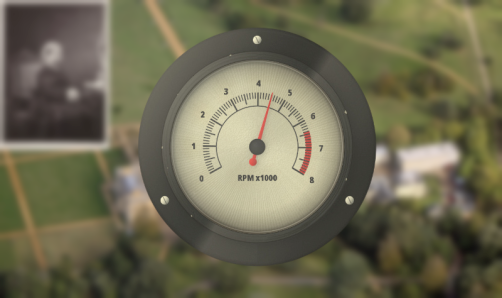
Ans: 4500 rpm
